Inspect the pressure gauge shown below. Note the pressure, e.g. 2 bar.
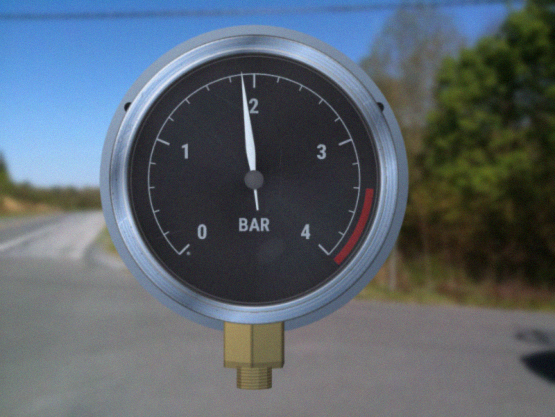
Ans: 1.9 bar
